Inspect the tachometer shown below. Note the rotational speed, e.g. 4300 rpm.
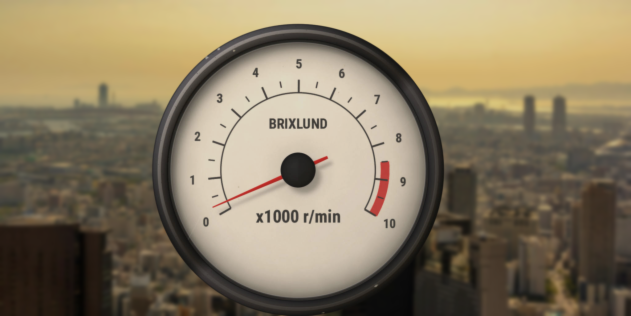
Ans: 250 rpm
